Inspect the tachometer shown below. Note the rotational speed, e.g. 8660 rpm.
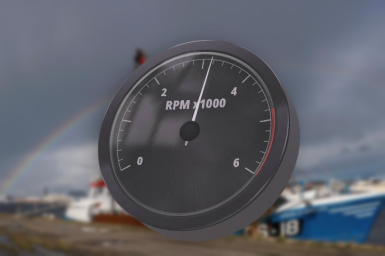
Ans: 3200 rpm
